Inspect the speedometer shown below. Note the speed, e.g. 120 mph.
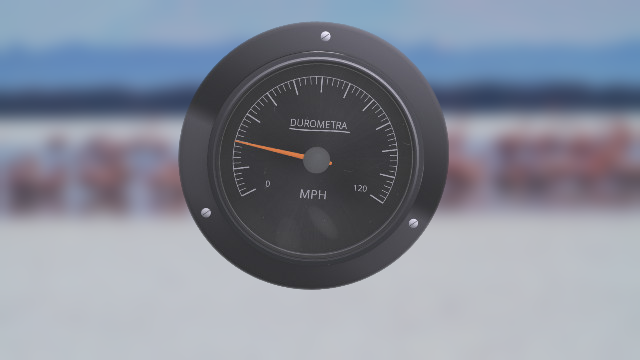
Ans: 20 mph
